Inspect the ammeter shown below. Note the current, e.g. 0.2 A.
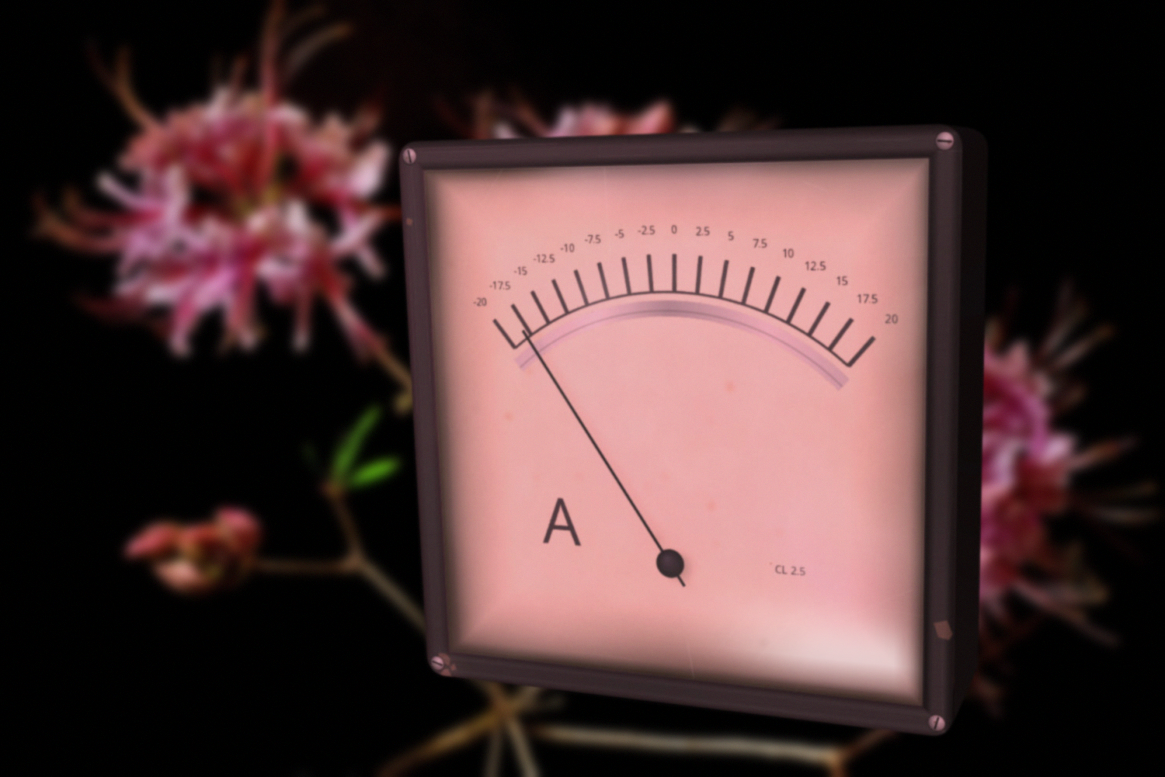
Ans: -17.5 A
